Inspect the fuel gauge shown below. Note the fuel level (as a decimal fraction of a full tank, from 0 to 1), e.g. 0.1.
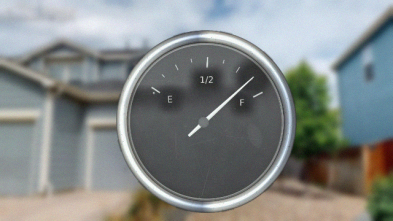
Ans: 0.875
